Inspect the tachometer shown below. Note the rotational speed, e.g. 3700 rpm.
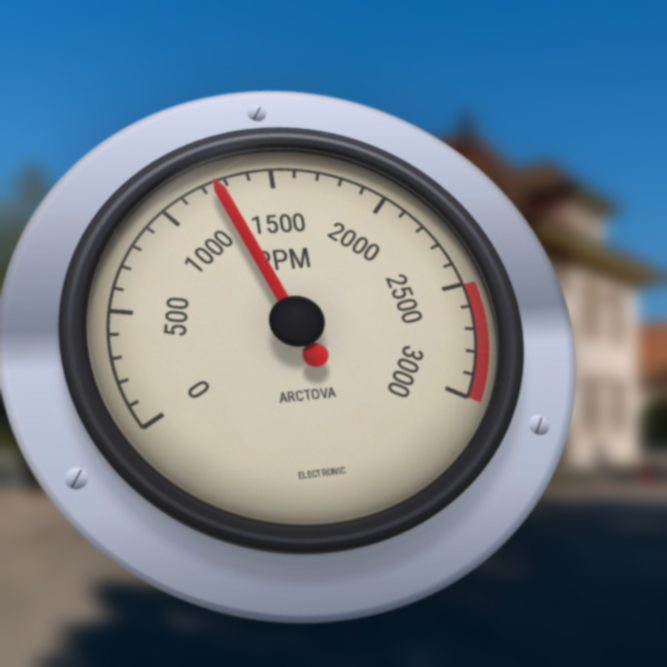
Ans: 1250 rpm
